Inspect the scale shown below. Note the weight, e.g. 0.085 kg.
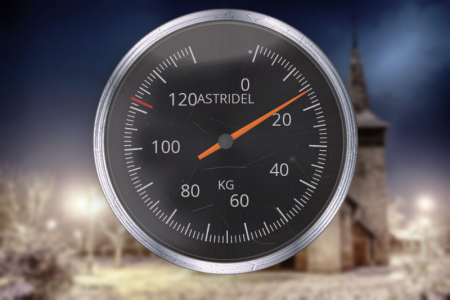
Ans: 16 kg
